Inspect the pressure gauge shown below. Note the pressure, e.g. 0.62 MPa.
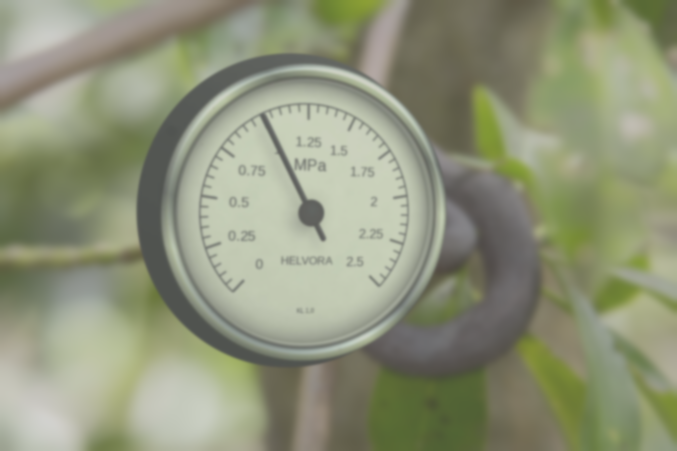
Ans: 1 MPa
